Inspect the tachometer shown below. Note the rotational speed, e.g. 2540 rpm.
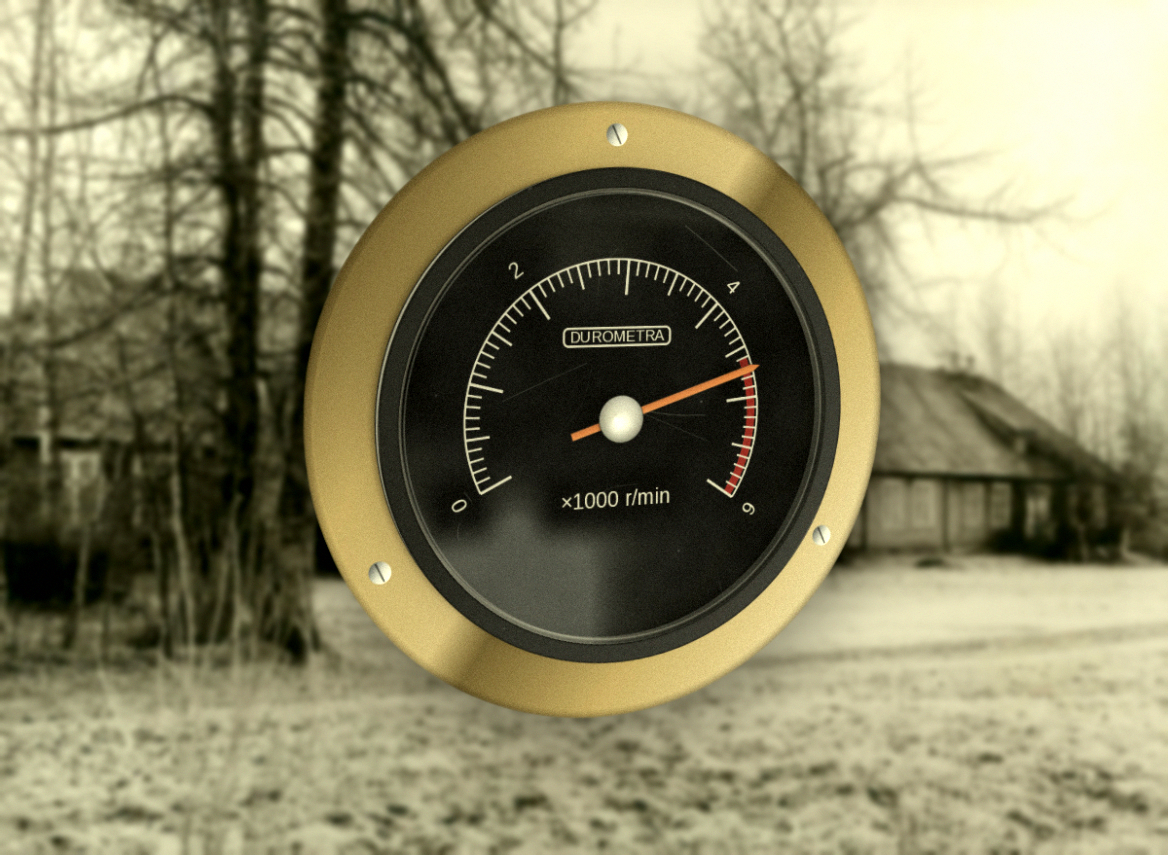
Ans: 4700 rpm
